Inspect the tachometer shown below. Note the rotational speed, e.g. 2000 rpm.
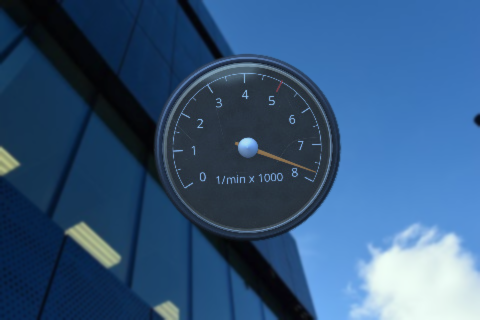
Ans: 7750 rpm
